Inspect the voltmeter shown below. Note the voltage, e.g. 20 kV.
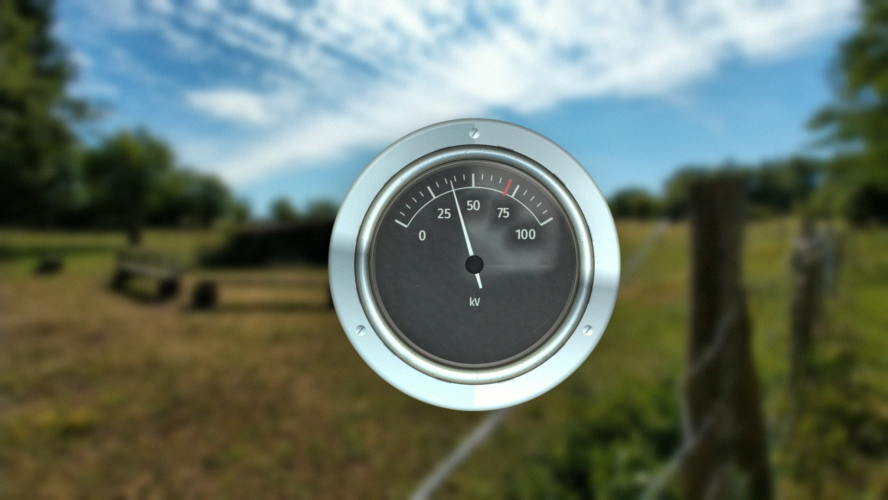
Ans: 37.5 kV
